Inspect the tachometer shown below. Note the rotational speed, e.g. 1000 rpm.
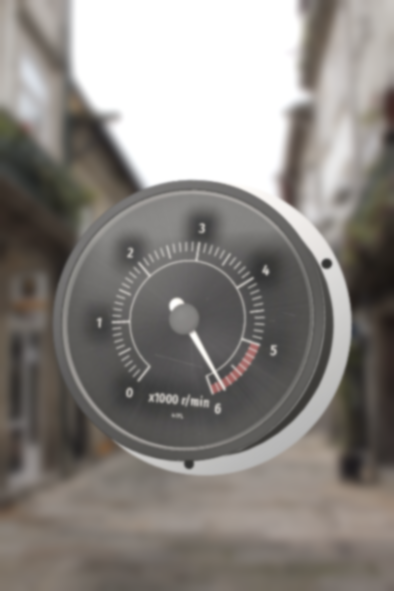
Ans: 5800 rpm
